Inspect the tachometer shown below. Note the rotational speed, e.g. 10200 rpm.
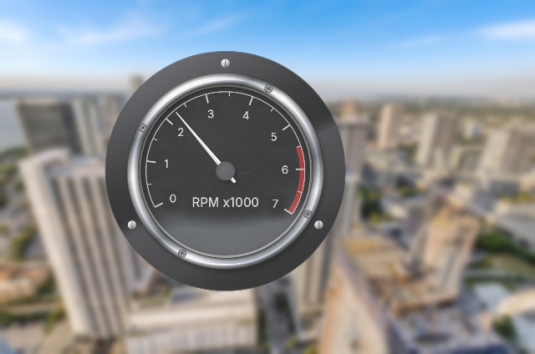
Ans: 2250 rpm
